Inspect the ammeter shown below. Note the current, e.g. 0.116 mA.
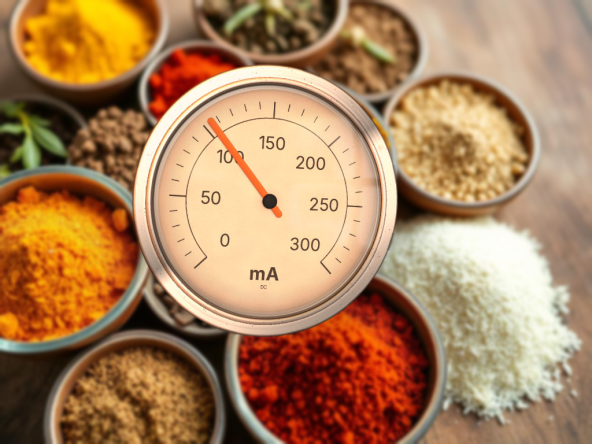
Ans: 105 mA
